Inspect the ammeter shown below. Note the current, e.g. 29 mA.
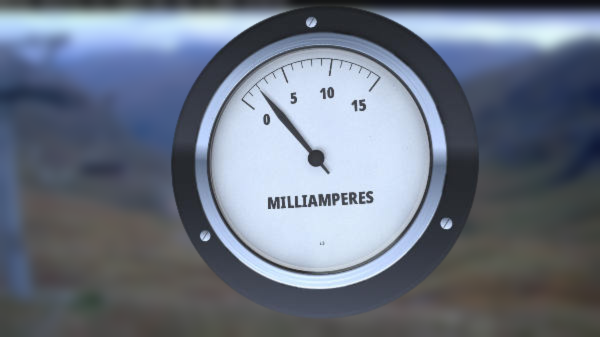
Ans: 2 mA
